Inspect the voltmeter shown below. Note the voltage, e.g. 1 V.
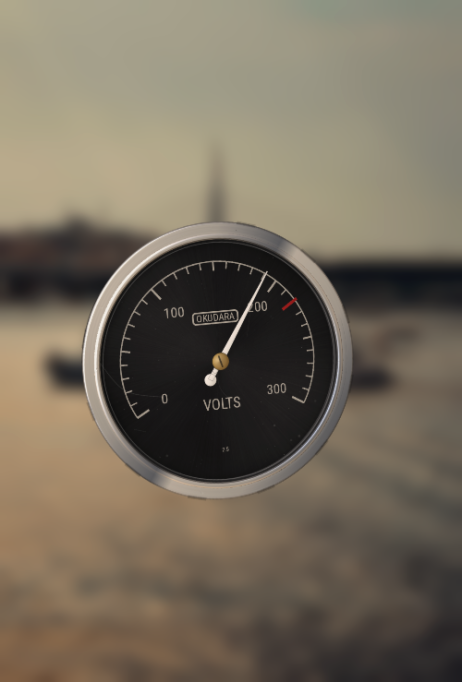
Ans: 190 V
